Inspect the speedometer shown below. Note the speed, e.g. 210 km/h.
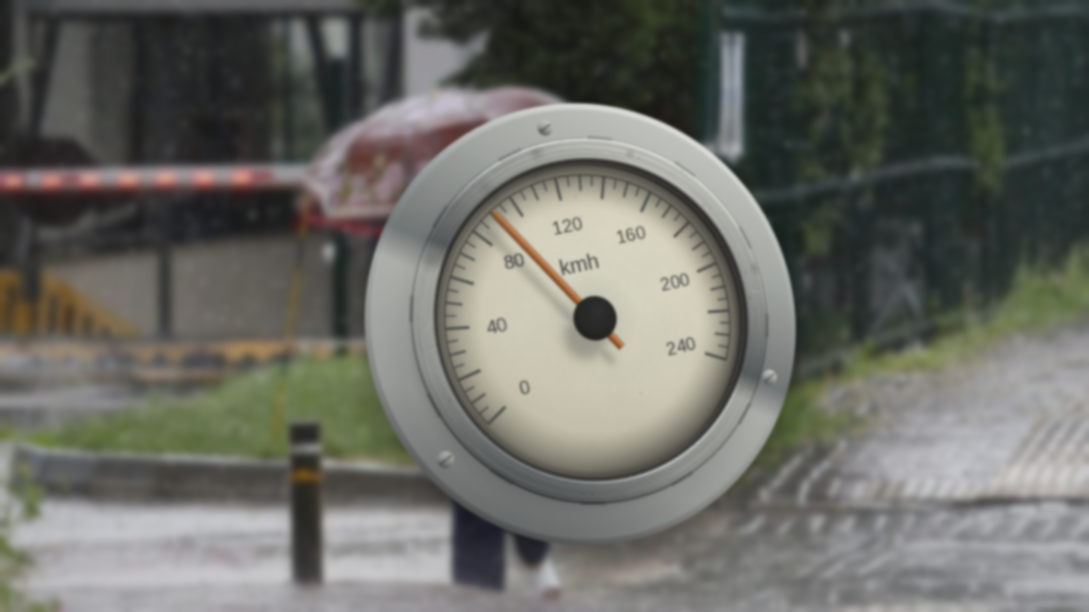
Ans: 90 km/h
